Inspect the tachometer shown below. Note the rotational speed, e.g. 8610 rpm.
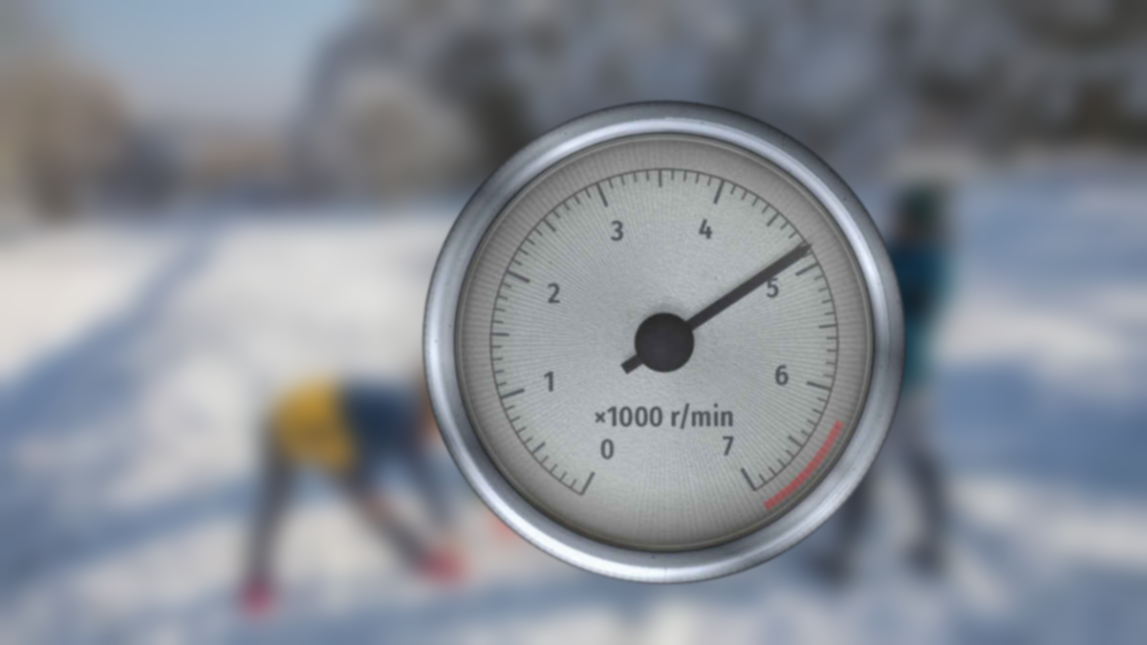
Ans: 4850 rpm
